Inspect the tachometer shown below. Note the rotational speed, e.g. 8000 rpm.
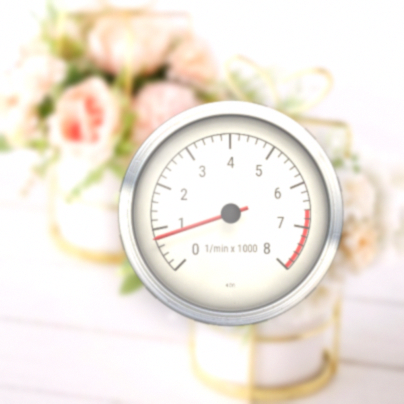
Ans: 800 rpm
